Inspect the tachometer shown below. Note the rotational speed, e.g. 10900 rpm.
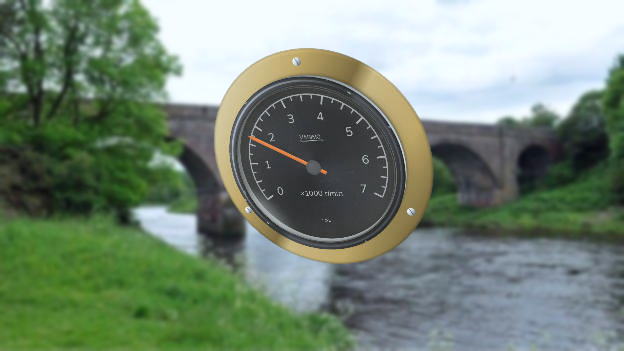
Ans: 1750 rpm
